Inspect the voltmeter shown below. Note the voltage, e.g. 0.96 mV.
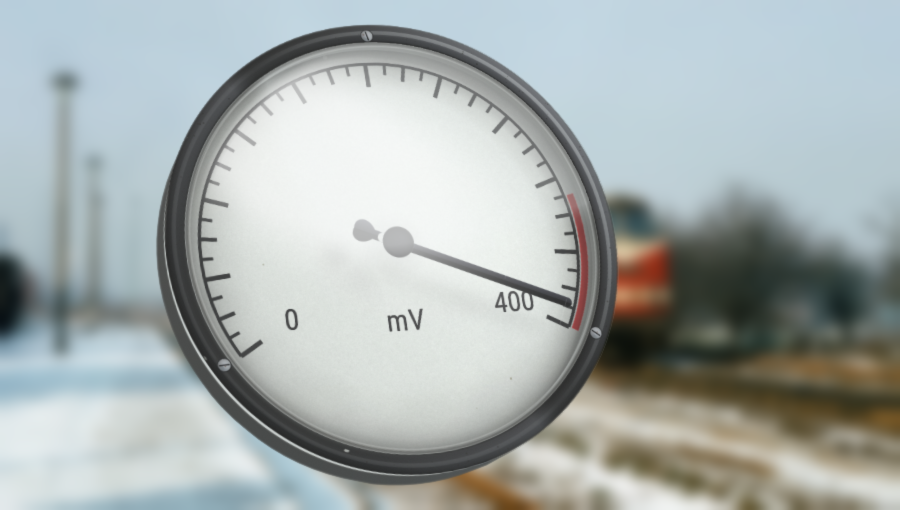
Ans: 390 mV
